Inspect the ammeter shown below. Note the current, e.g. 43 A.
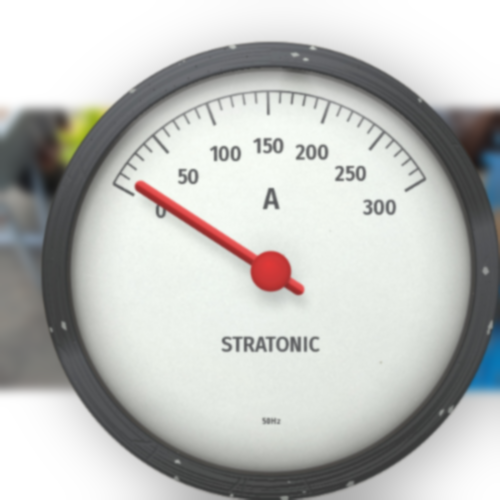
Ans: 10 A
